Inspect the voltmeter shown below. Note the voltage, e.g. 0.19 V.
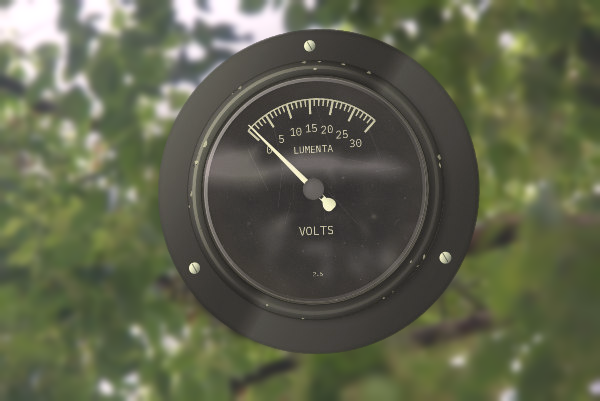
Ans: 1 V
